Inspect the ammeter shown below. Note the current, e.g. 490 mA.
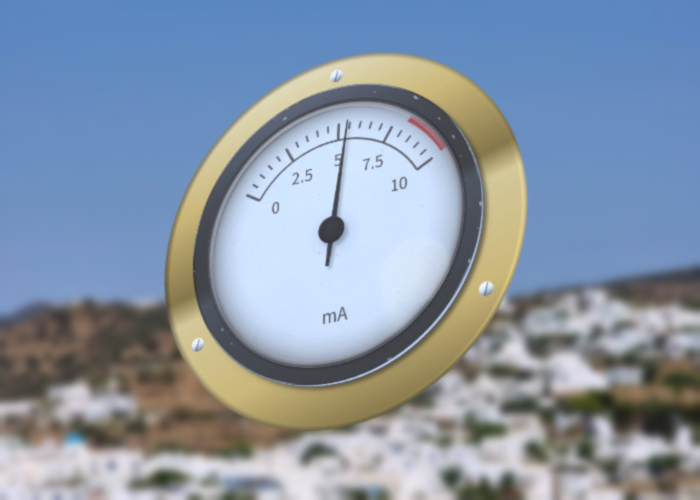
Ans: 5.5 mA
